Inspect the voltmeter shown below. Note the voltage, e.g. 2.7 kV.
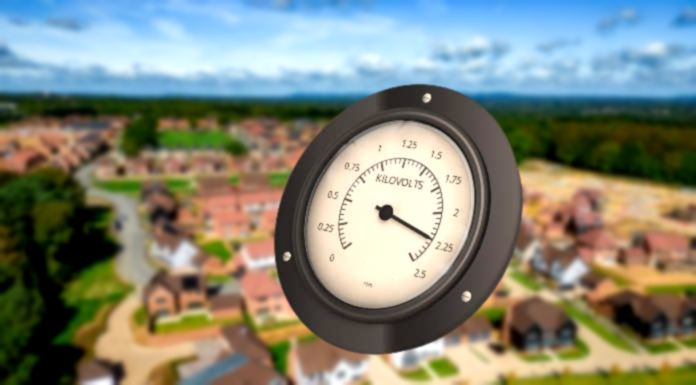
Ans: 2.25 kV
